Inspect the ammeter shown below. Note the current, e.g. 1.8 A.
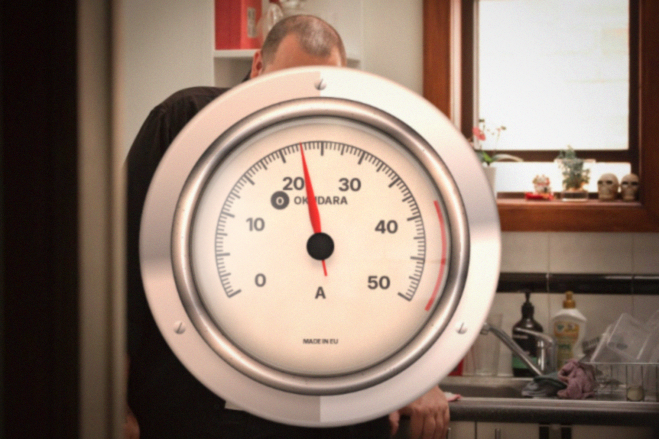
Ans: 22.5 A
